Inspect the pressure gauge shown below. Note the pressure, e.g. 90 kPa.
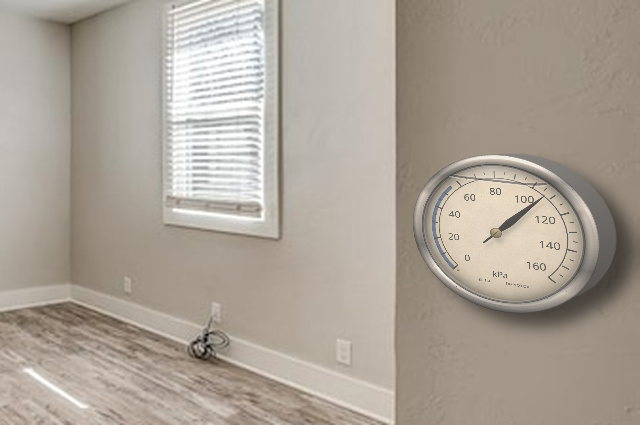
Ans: 107.5 kPa
